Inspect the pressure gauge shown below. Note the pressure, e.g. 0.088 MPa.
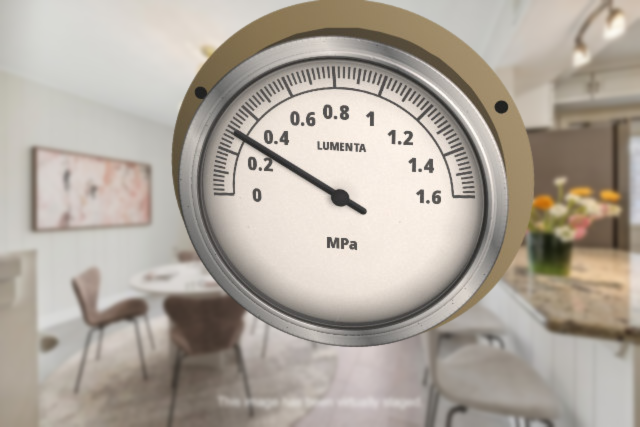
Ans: 0.3 MPa
